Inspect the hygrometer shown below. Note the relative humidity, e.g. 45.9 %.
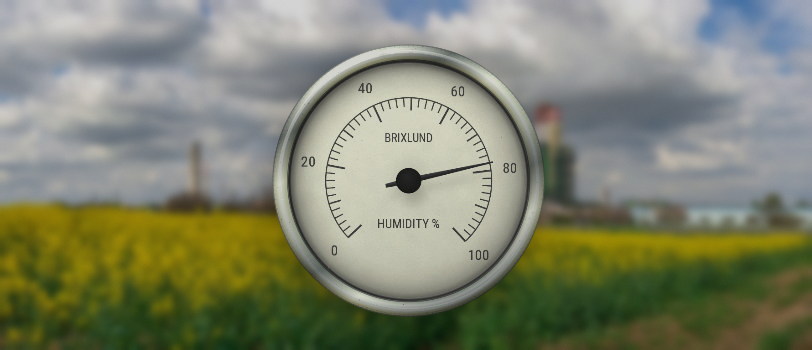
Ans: 78 %
